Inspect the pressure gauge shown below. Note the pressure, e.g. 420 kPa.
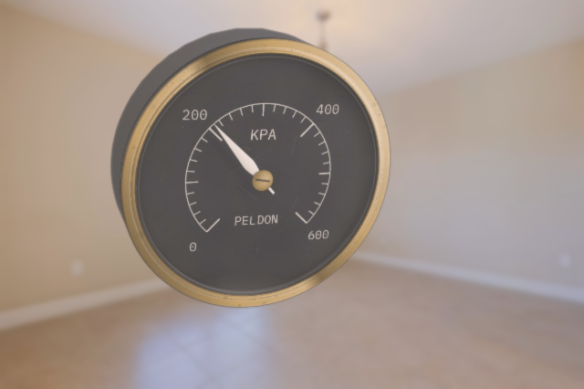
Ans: 210 kPa
